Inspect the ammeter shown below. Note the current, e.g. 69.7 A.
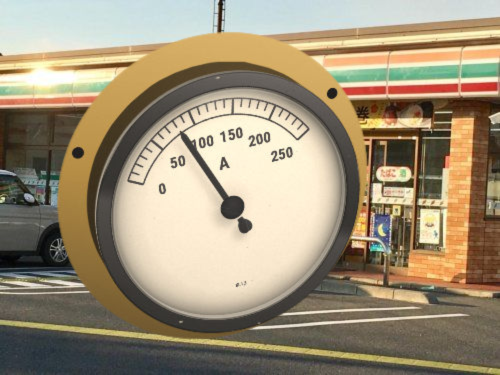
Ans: 80 A
